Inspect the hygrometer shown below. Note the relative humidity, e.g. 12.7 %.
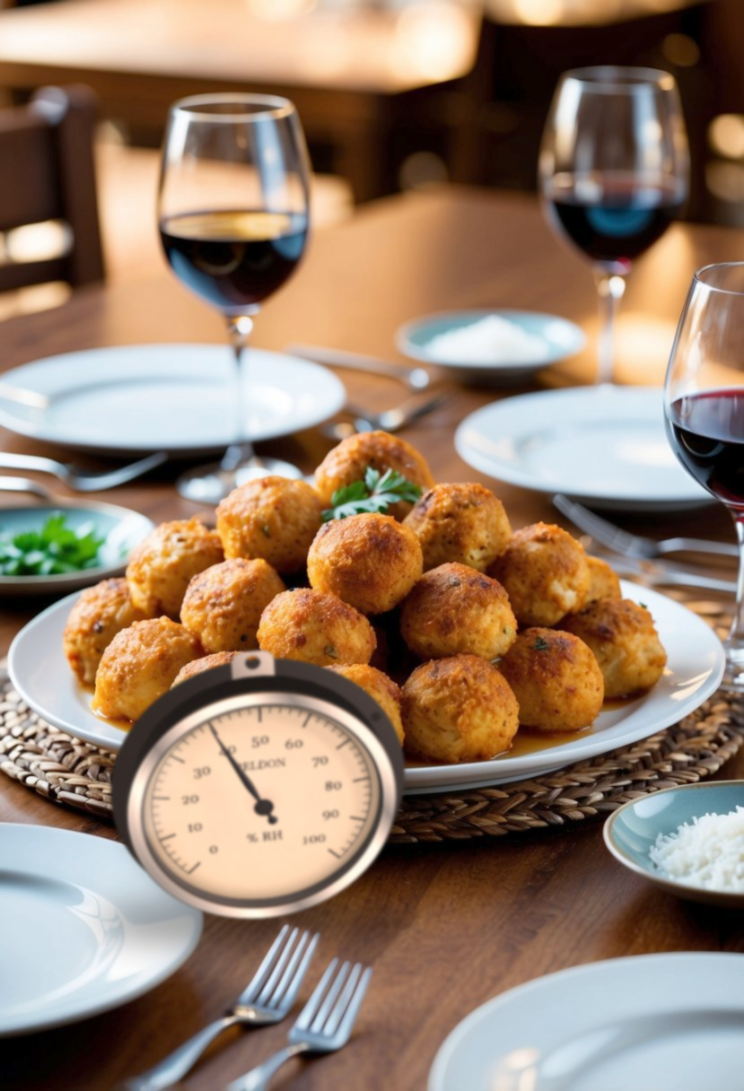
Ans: 40 %
